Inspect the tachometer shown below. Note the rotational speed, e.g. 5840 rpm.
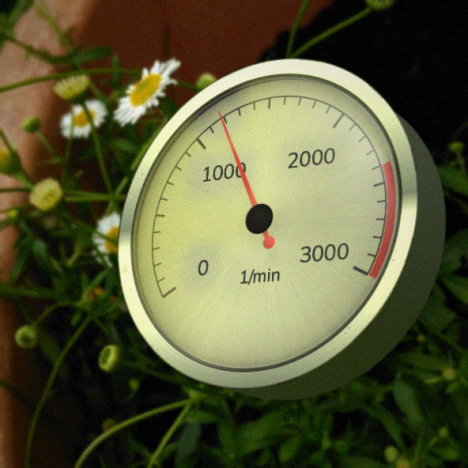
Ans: 1200 rpm
